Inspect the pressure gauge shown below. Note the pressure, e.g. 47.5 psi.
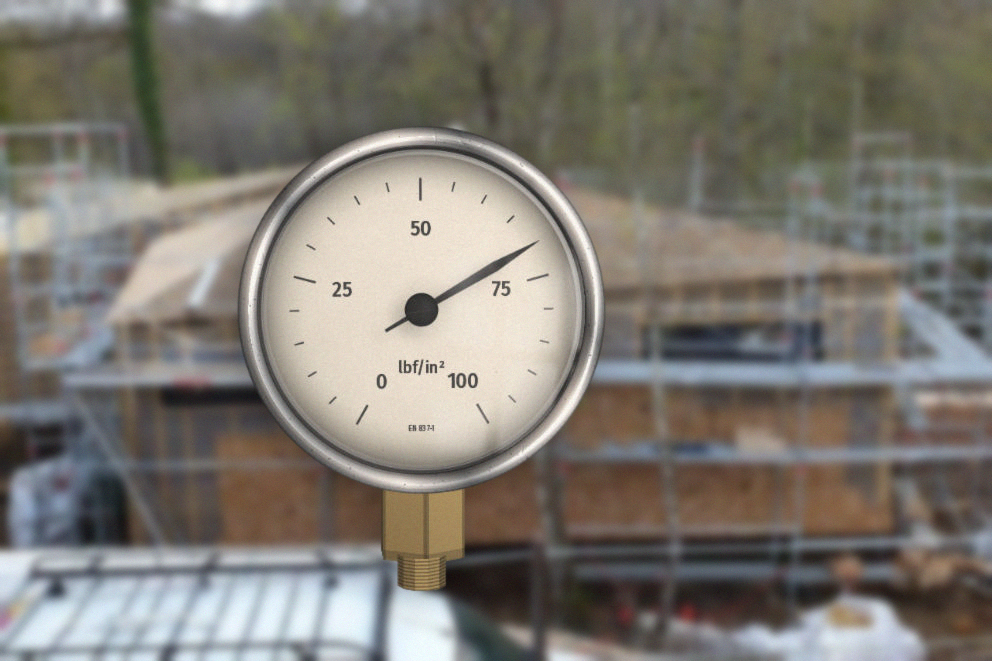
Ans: 70 psi
